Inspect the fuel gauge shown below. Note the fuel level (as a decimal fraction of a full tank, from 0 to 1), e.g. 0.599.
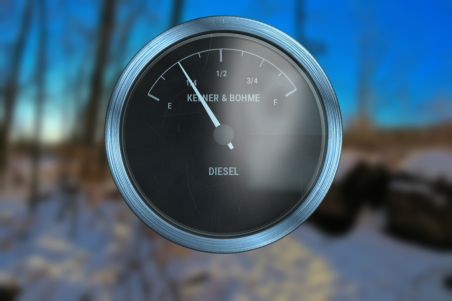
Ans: 0.25
